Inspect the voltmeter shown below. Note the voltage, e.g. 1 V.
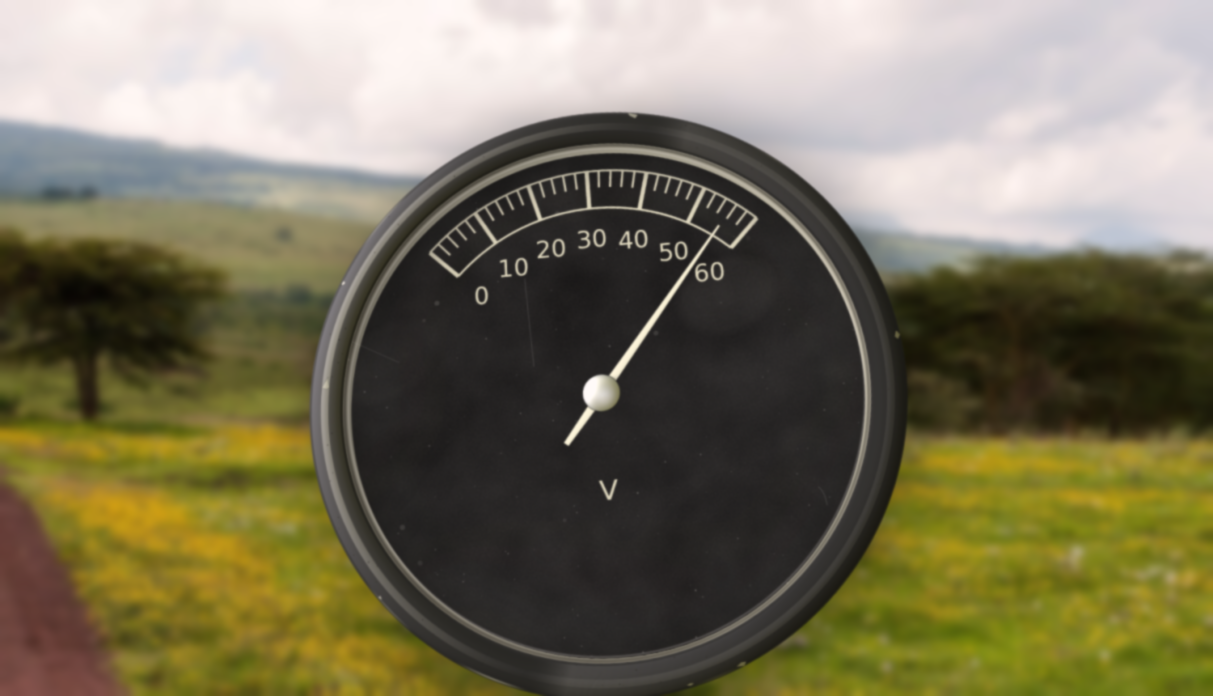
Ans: 56 V
